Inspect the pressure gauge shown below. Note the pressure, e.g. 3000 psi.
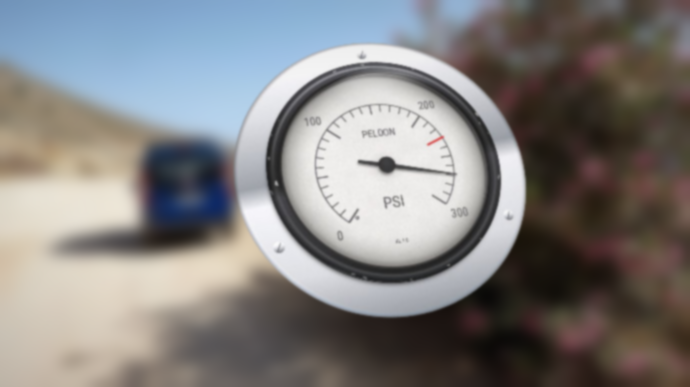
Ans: 270 psi
